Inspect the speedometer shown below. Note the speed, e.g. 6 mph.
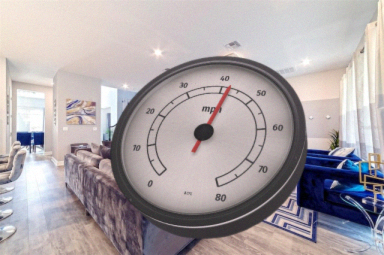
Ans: 42.5 mph
